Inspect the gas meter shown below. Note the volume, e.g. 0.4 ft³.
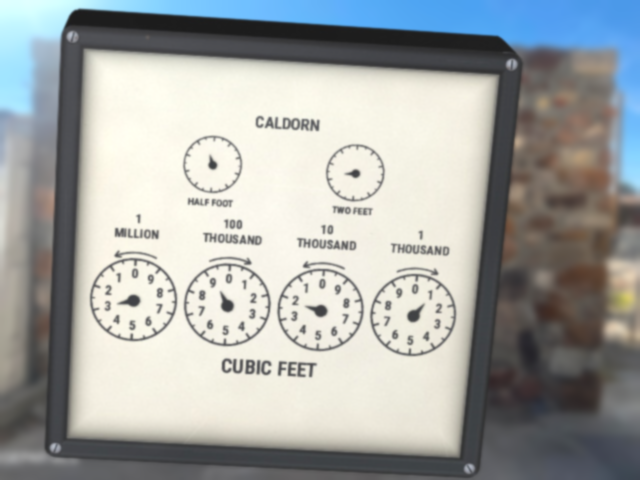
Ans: 292100 ft³
